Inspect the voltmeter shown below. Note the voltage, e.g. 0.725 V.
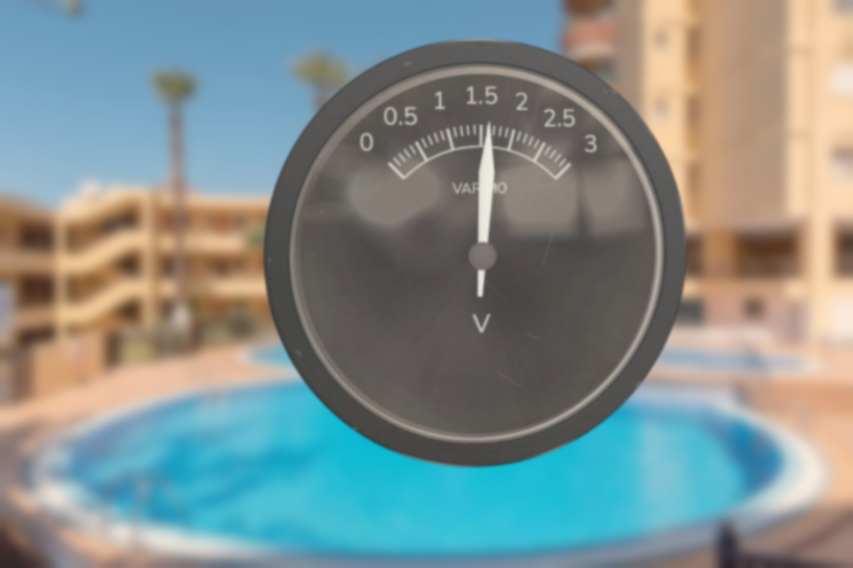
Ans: 1.6 V
